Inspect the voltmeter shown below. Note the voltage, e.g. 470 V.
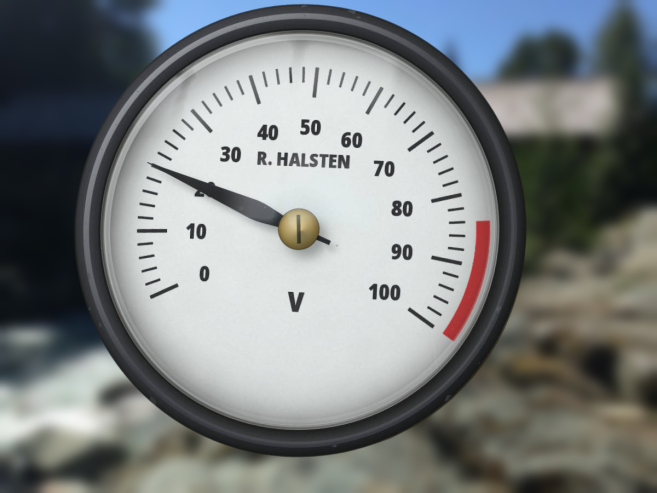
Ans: 20 V
